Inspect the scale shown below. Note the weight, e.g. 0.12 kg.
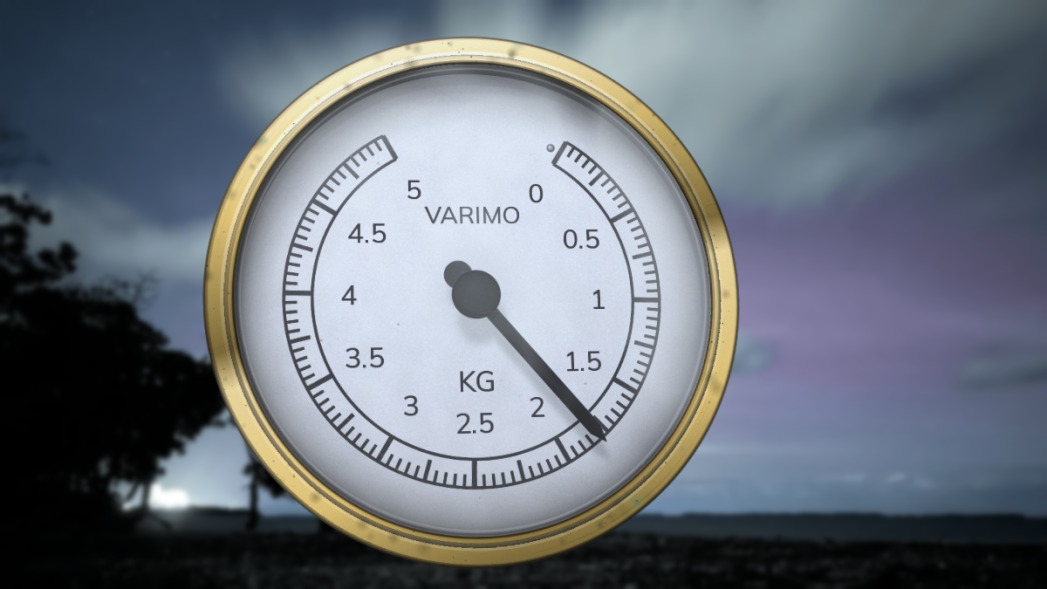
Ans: 1.8 kg
